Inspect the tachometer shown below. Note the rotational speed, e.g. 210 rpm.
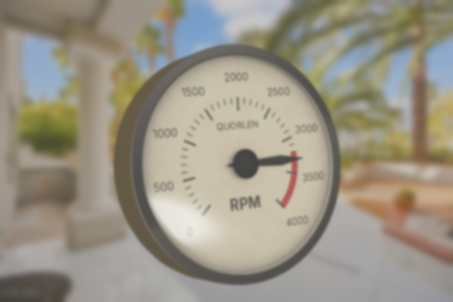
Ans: 3300 rpm
